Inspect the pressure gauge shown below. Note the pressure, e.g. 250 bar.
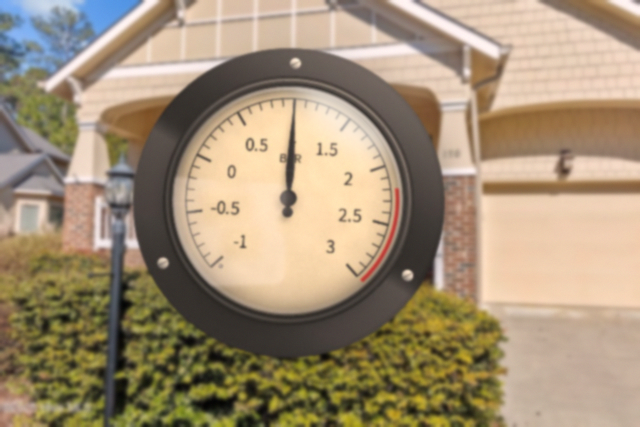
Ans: 1 bar
